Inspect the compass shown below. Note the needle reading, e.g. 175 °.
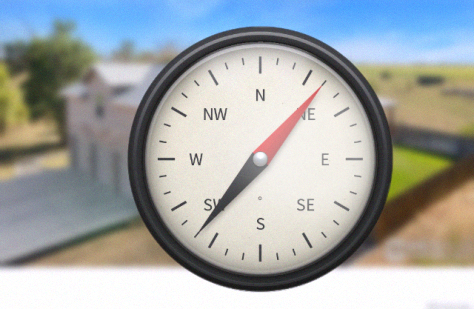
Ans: 40 °
